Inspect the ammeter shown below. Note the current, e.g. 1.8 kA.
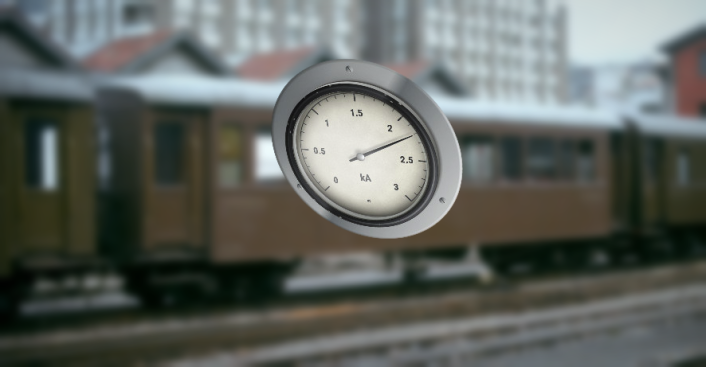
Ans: 2.2 kA
